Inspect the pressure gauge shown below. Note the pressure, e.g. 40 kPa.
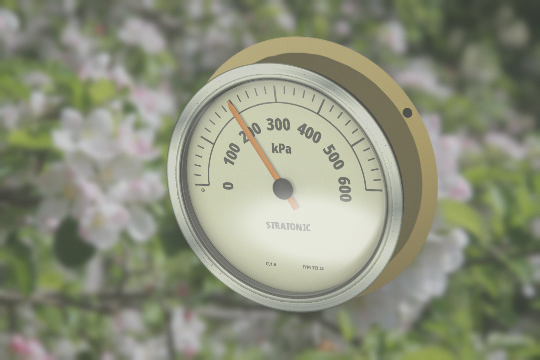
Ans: 200 kPa
